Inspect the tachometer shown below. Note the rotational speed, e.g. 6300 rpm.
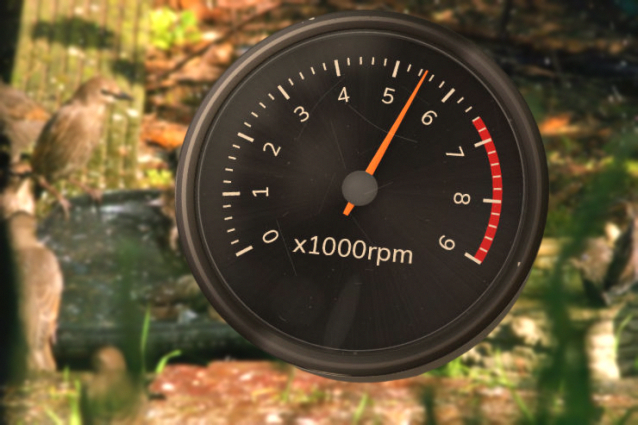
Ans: 5500 rpm
